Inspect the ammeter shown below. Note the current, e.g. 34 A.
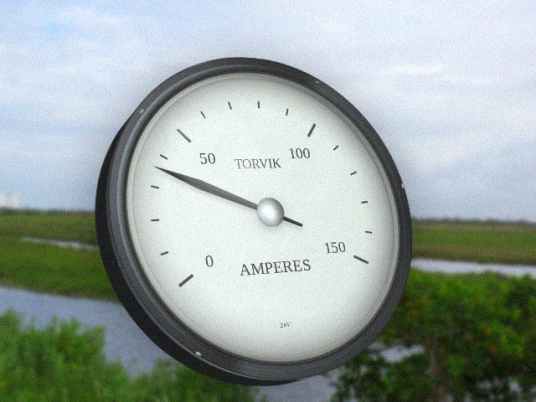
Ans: 35 A
